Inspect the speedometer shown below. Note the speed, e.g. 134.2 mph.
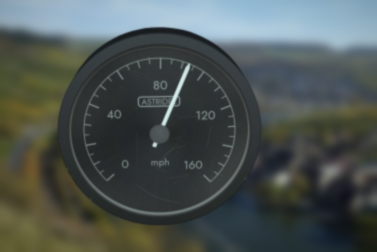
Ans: 92.5 mph
